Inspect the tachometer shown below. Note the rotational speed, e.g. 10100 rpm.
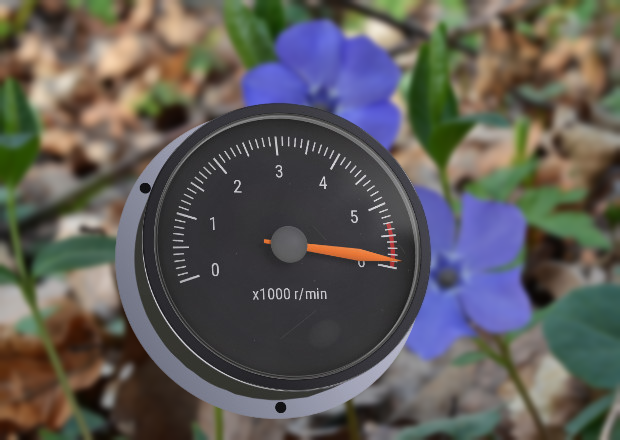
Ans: 5900 rpm
